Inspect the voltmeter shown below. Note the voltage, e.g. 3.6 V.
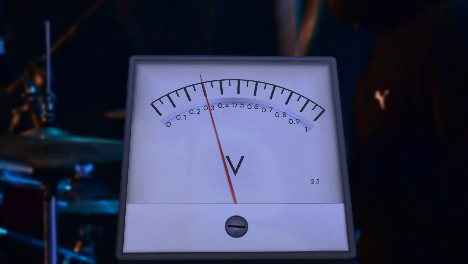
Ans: 0.3 V
